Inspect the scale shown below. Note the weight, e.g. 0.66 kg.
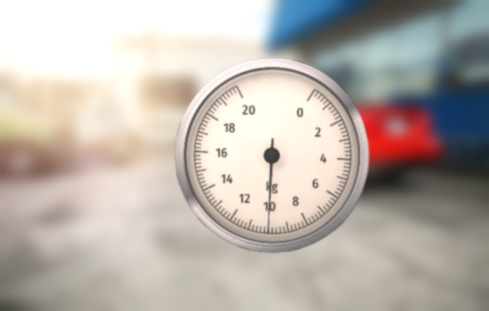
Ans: 10 kg
